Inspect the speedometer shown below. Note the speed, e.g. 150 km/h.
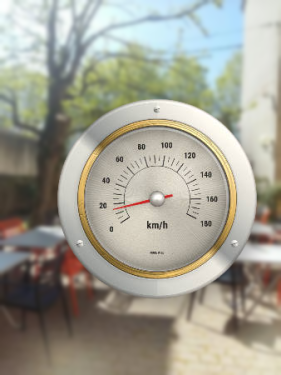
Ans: 15 km/h
